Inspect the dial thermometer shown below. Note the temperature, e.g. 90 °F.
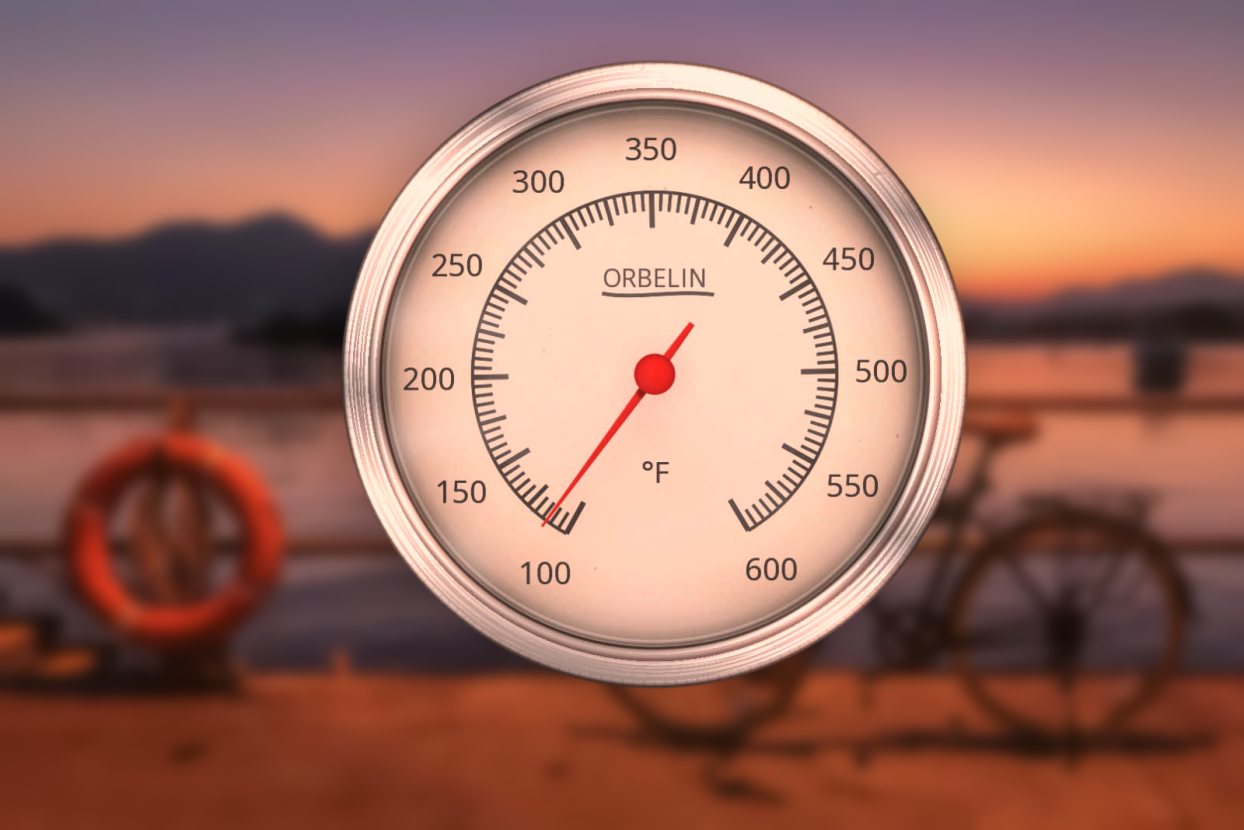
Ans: 112.5 °F
